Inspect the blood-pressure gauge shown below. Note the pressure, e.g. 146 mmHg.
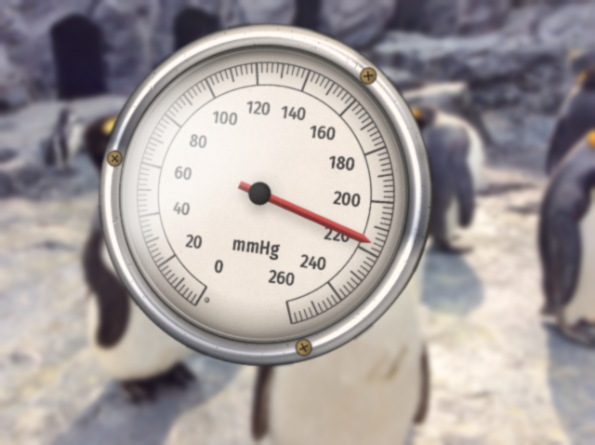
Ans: 216 mmHg
